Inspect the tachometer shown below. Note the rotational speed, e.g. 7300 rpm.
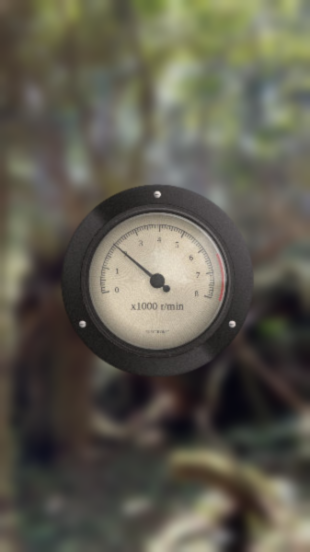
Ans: 2000 rpm
